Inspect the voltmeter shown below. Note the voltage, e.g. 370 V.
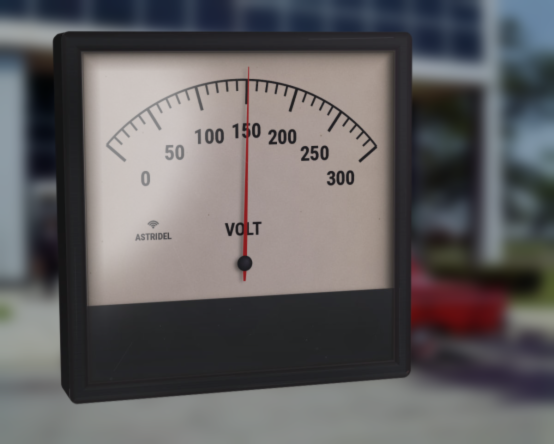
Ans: 150 V
